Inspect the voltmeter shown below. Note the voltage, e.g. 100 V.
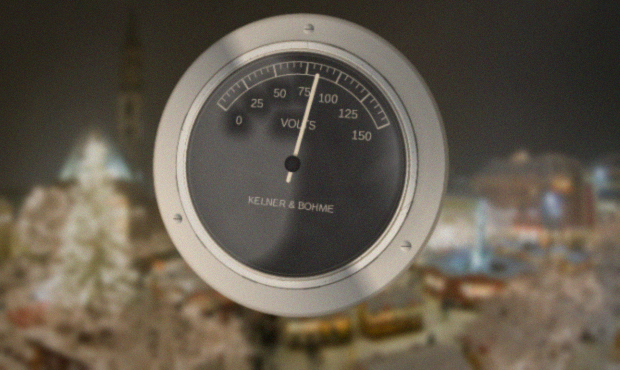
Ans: 85 V
